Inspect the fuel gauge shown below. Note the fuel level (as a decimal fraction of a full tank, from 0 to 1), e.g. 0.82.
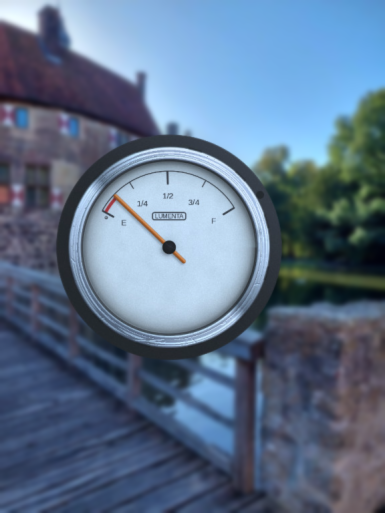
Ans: 0.125
